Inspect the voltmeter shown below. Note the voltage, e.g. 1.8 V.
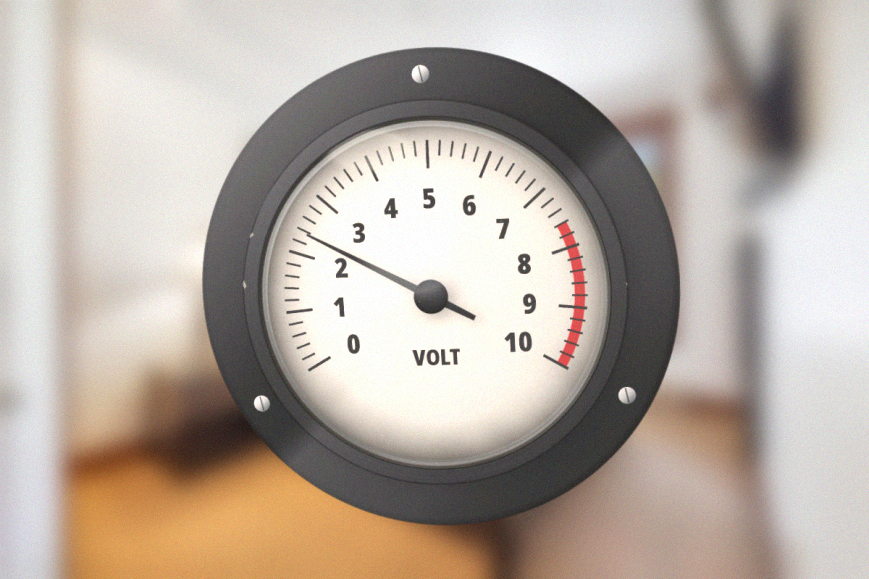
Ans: 2.4 V
